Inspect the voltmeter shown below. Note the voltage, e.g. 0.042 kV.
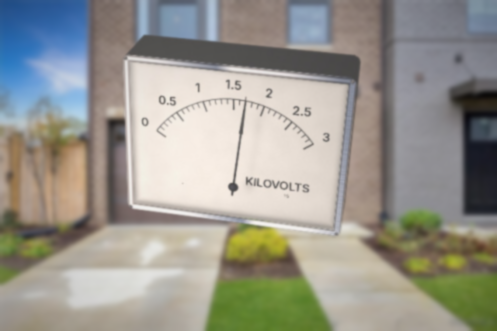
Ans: 1.7 kV
